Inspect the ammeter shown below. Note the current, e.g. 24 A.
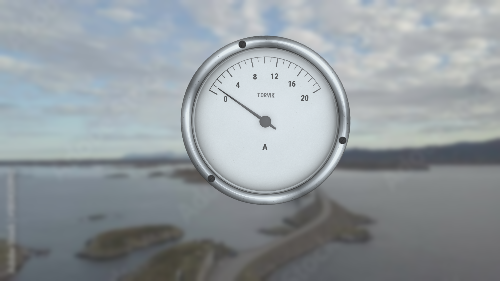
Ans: 1 A
